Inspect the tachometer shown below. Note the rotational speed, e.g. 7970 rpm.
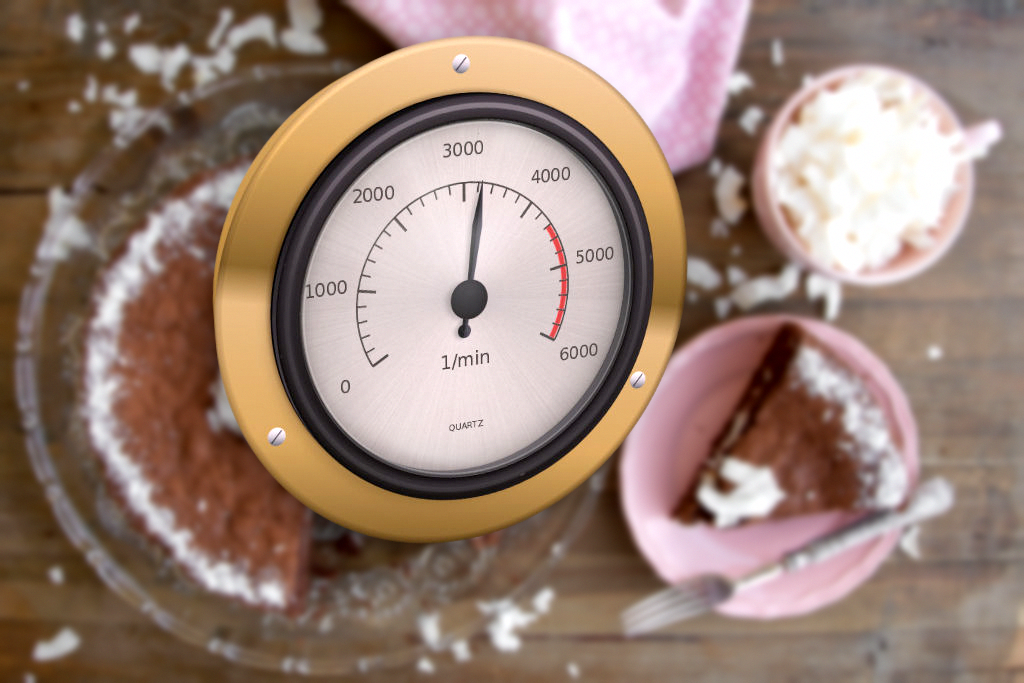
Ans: 3200 rpm
